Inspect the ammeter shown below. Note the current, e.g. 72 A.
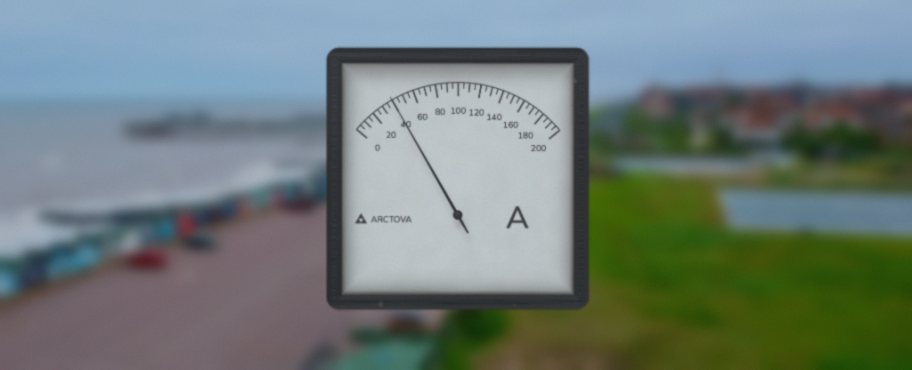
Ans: 40 A
